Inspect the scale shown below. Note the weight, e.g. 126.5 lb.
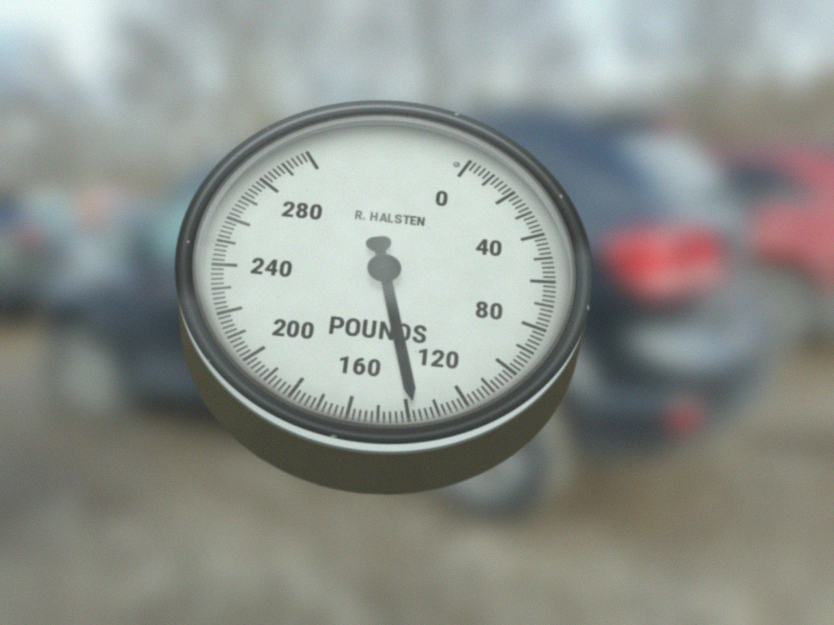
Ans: 138 lb
